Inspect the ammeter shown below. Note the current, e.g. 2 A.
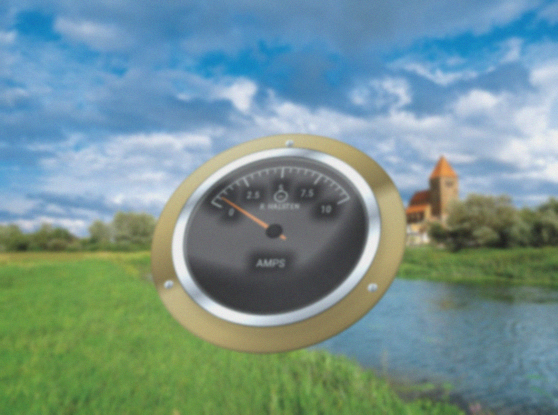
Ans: 0.5 A
